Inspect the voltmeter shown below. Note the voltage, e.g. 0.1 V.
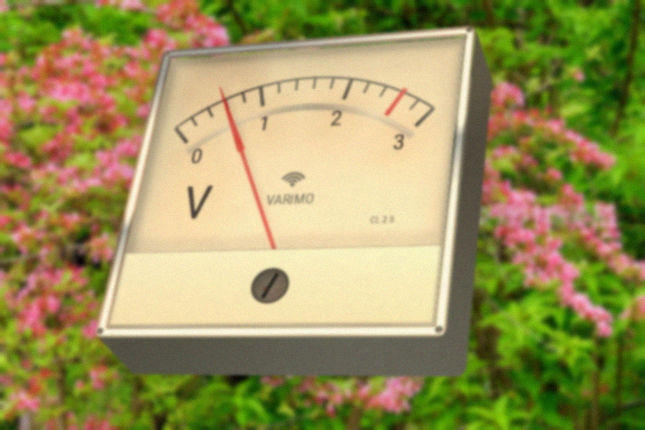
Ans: 0.6 V
